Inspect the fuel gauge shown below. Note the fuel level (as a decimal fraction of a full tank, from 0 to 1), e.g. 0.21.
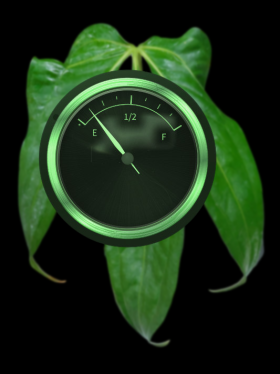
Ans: 0.125
